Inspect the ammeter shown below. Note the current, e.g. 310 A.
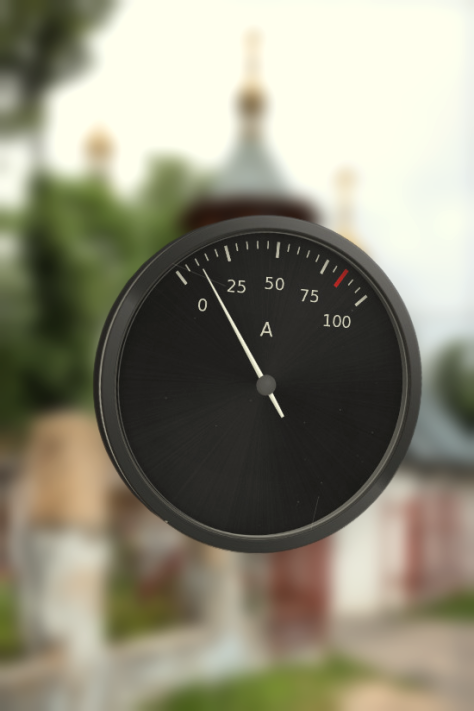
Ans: 10 A
